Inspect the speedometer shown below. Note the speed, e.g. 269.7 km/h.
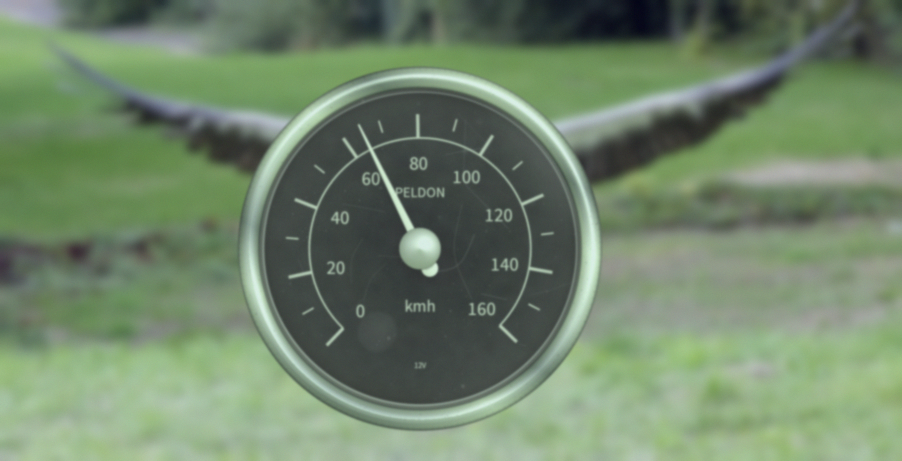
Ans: 65 km/h
